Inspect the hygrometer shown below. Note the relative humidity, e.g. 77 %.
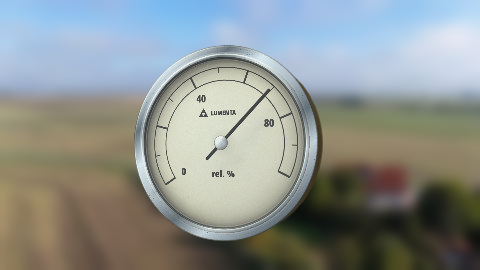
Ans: 70 %
